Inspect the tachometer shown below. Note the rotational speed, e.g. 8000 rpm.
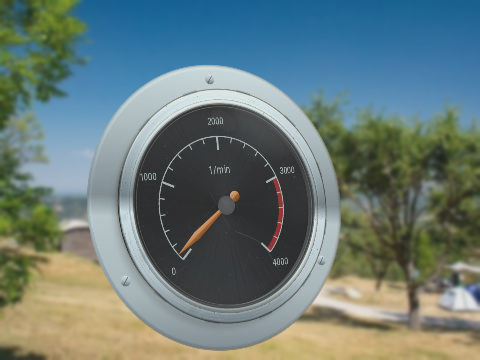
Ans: 100 rpm
